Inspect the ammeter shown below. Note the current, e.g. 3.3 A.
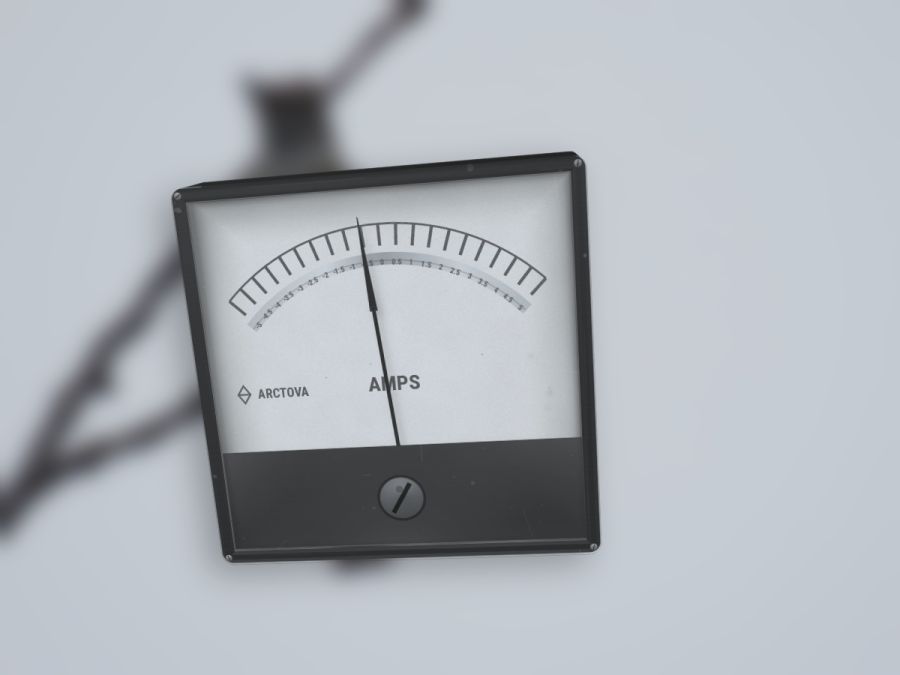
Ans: -0.5 A
